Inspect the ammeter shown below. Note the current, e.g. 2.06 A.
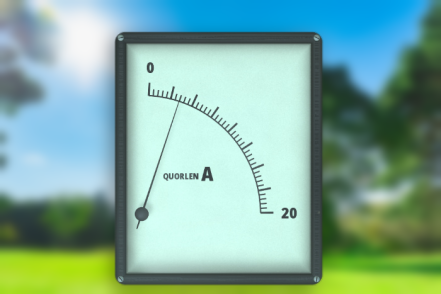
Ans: 3.5 A
